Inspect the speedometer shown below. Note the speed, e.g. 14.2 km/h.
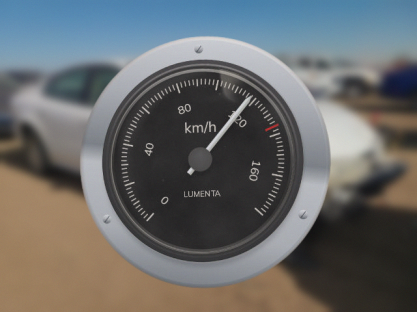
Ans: 118 km/h
